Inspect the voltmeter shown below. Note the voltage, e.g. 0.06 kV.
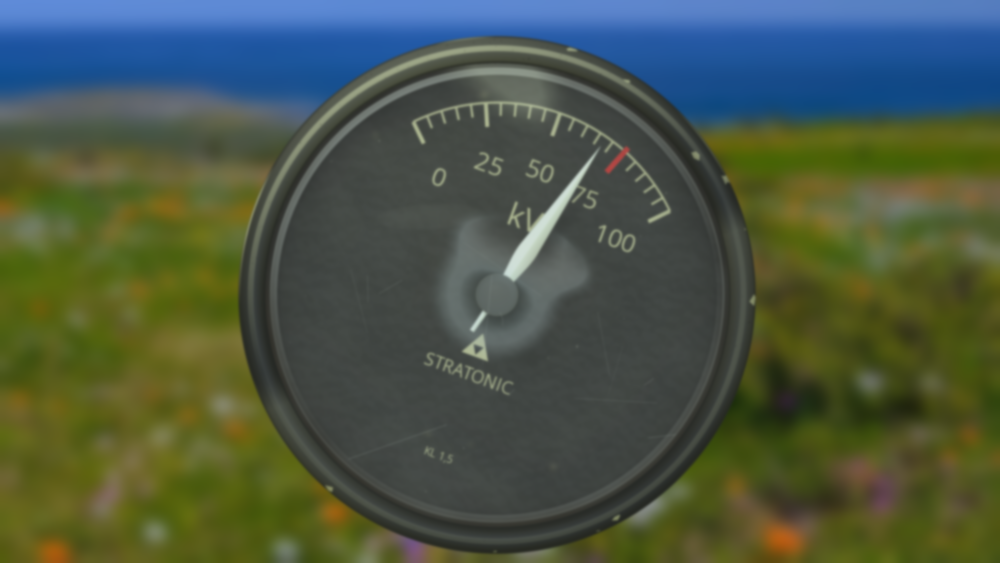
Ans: 67.5 kV
